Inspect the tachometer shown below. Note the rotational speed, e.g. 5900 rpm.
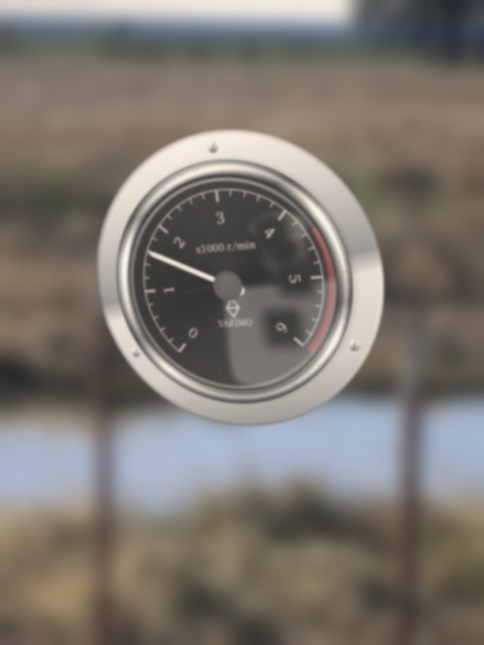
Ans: 1600 rpm
